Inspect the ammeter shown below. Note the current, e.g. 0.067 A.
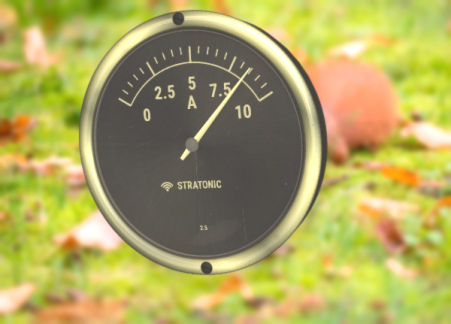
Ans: 8.5 A
